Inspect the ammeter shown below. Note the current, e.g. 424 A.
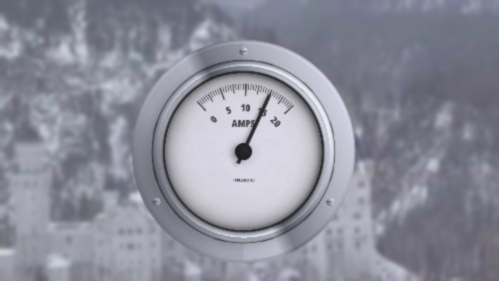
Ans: 15 A
